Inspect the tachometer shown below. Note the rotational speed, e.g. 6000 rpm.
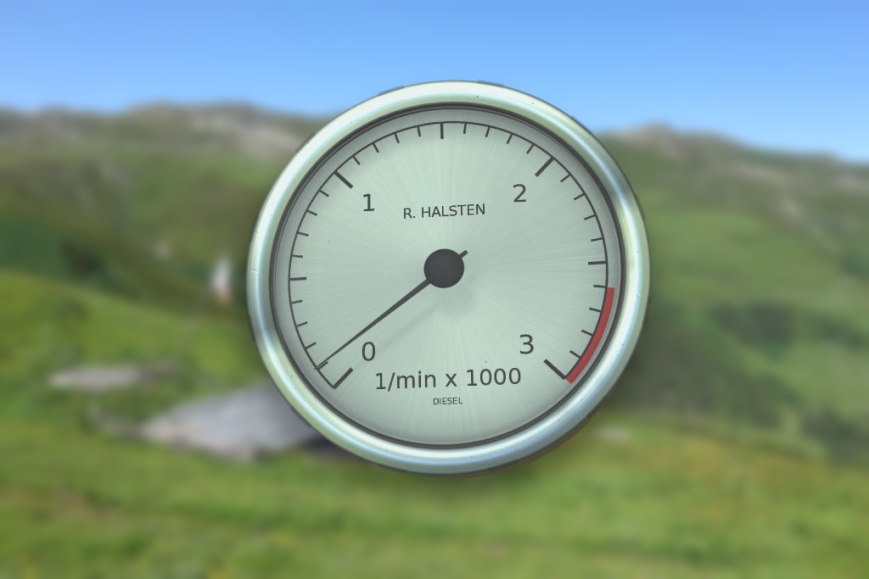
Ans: 100 rpm
